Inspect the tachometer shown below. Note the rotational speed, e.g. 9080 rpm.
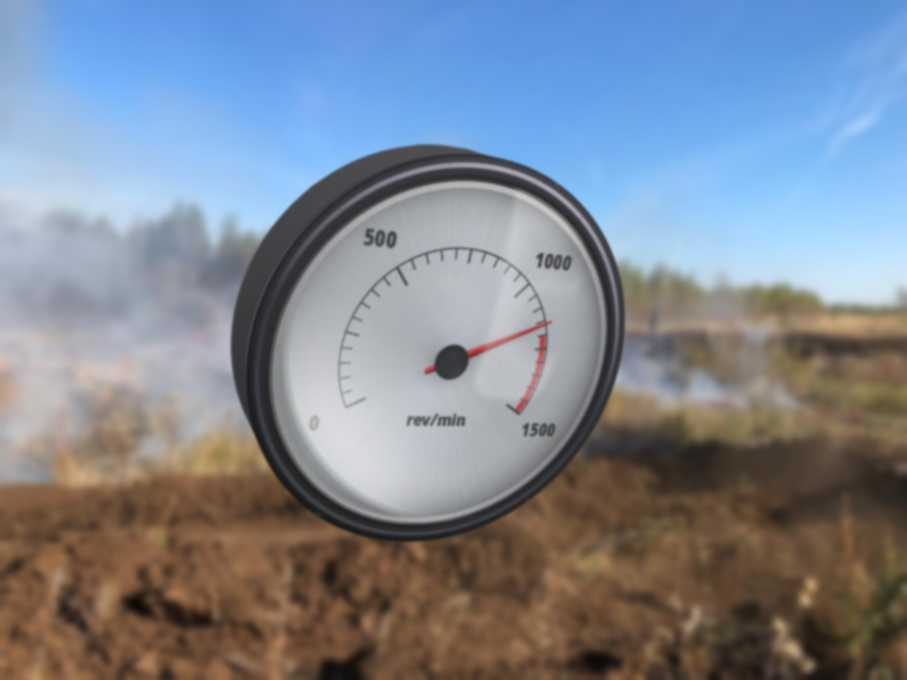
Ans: 1150 rpm
